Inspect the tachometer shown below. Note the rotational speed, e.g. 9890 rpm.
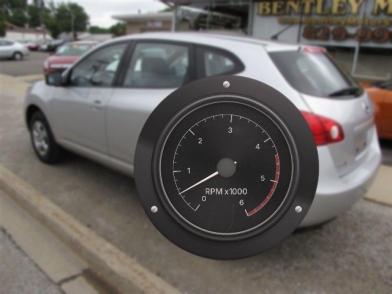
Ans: 500 rpm
